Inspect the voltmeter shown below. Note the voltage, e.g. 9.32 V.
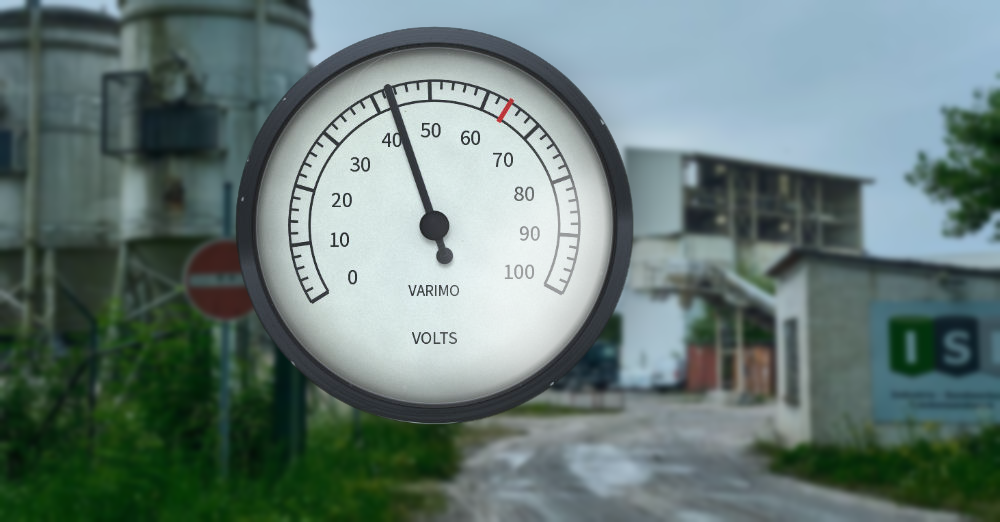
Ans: 43 V
